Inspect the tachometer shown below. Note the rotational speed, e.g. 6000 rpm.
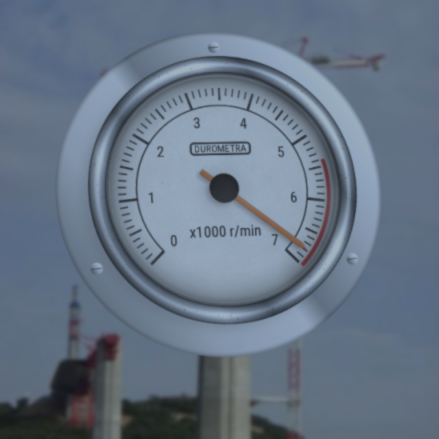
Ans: 6800 rpm
